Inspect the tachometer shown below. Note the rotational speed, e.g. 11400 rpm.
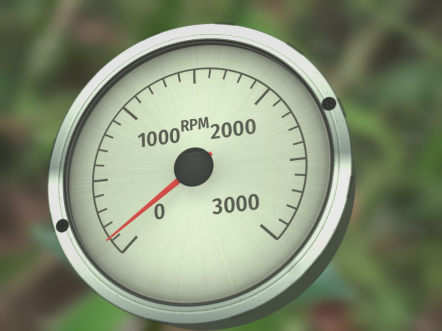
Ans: 100 rpm
